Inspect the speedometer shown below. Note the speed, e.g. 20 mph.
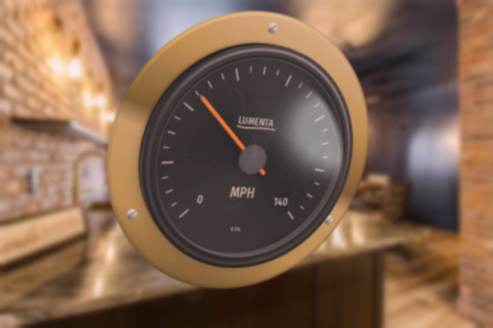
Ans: 45 mph
